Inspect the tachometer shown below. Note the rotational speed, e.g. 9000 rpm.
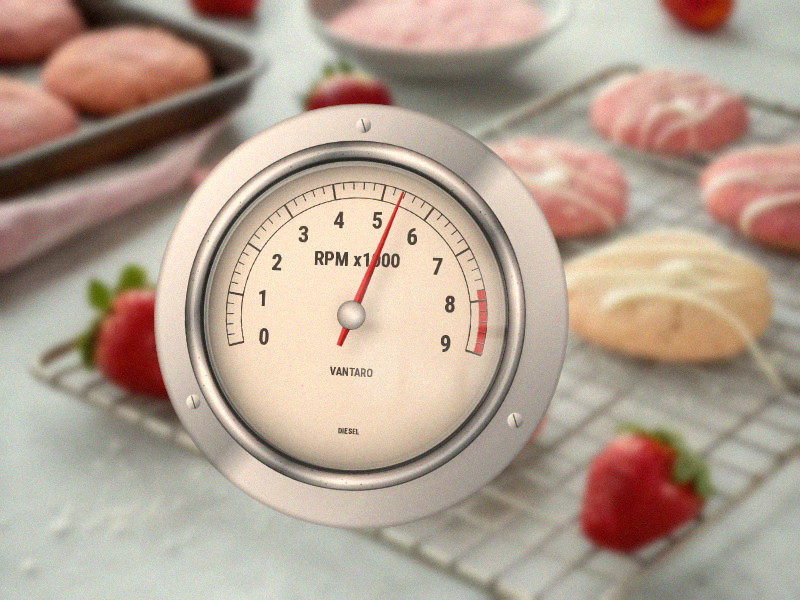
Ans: 5400 rpm
